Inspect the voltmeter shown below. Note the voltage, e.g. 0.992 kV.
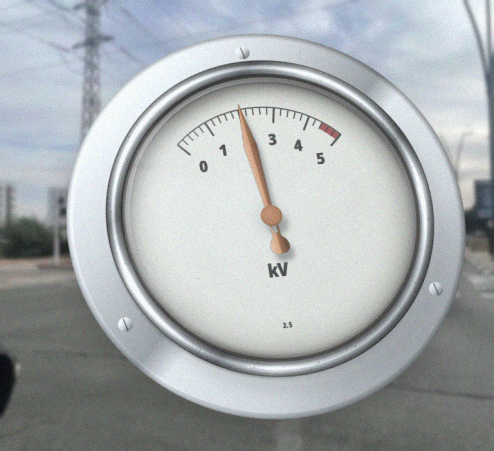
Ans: 2 kV
